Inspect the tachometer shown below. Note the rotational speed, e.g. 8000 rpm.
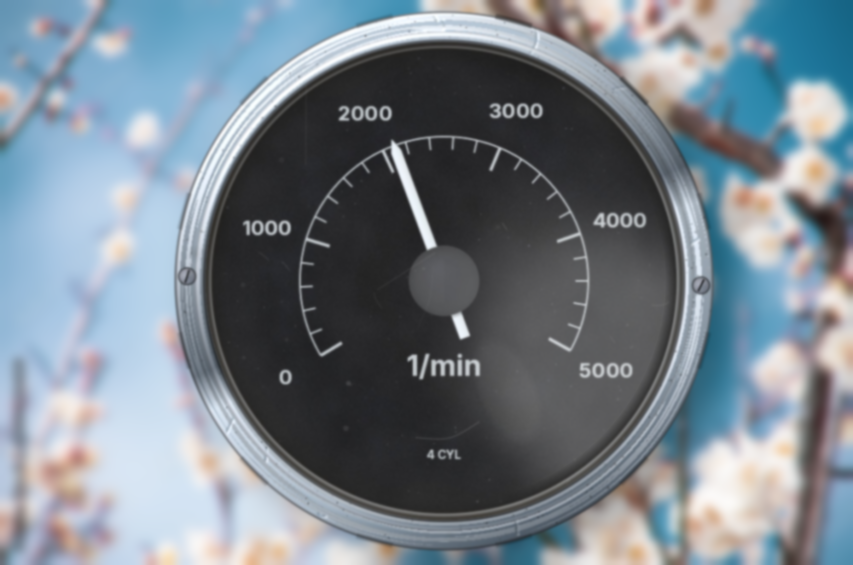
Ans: 2100 rpm
